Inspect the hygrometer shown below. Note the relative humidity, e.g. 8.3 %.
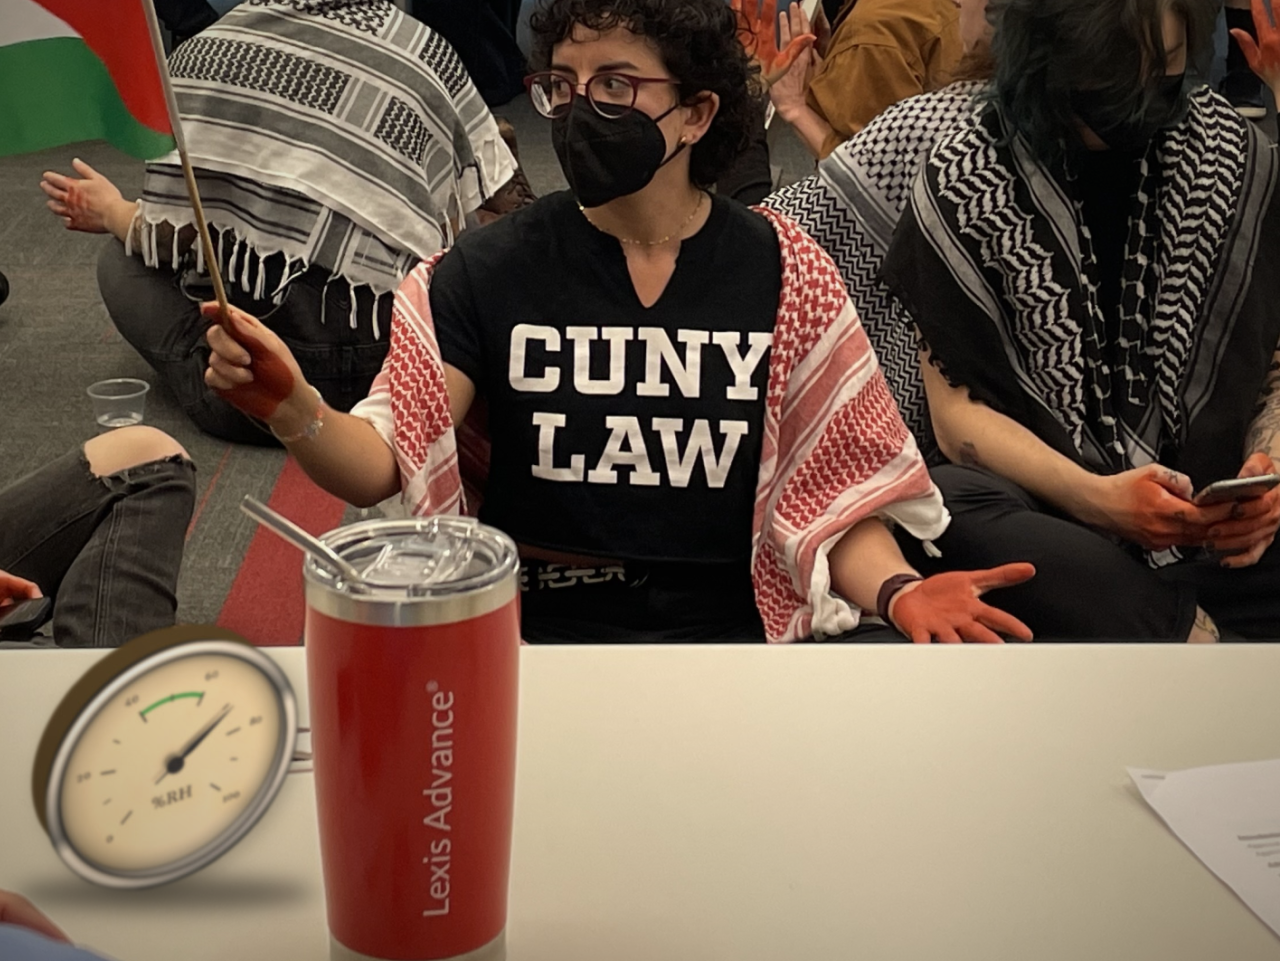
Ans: 70 %
